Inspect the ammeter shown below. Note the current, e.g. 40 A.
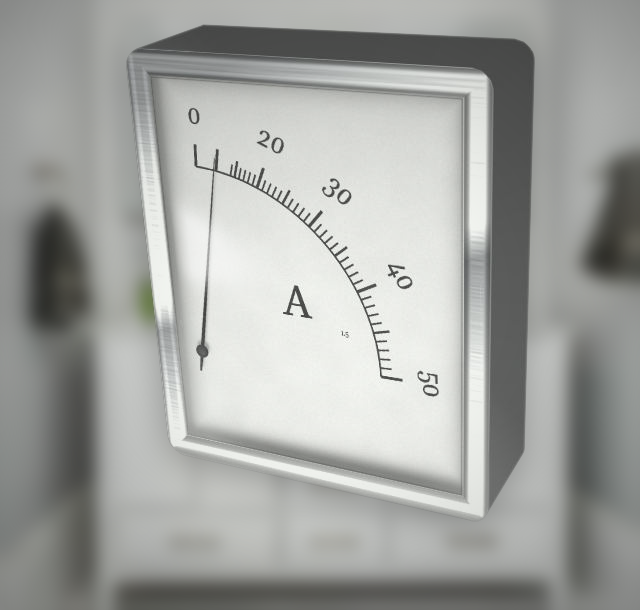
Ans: 10 A
